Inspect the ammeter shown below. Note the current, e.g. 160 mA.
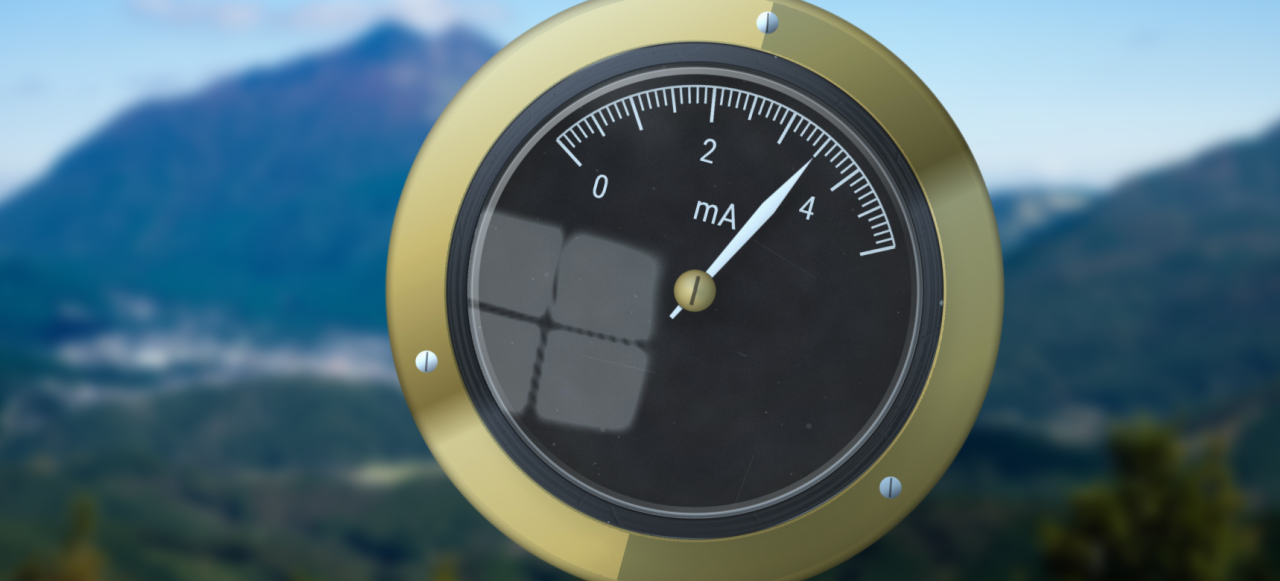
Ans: 3.5 mA
